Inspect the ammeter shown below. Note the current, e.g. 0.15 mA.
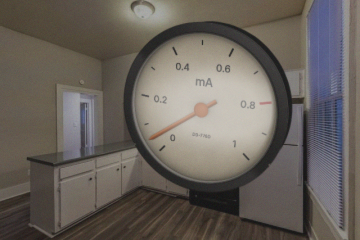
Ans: 0.05 mA
